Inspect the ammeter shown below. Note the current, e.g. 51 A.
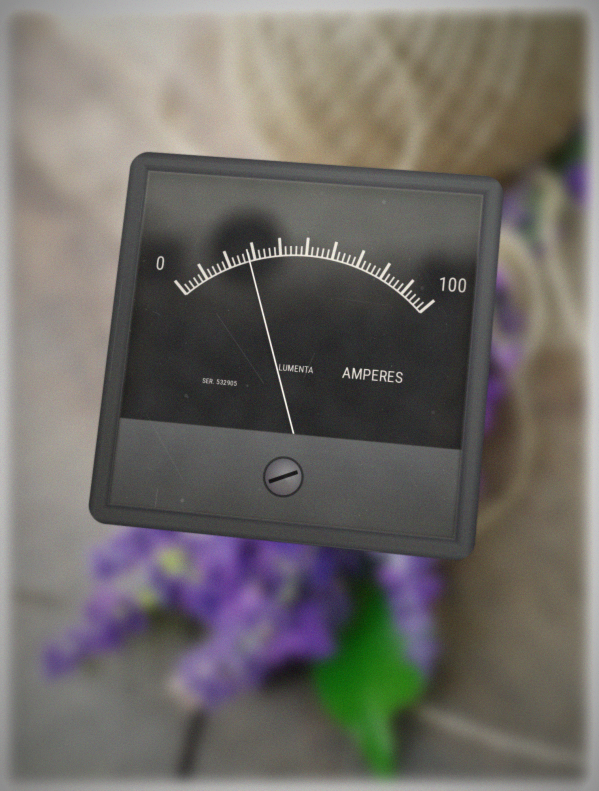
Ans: 28 A
